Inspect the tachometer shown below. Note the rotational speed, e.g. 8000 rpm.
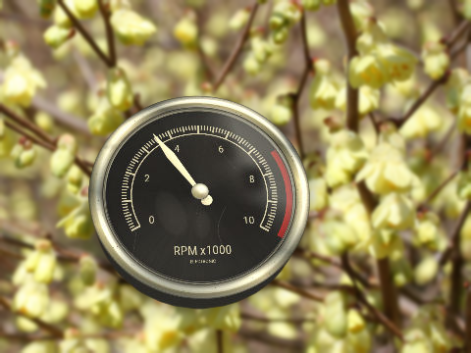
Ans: 3500 rpm
